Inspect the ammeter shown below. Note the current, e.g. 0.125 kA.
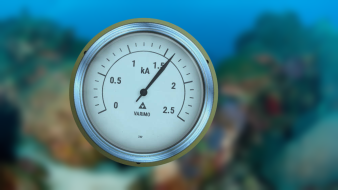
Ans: 1.6 kA
